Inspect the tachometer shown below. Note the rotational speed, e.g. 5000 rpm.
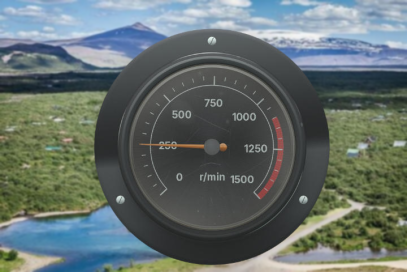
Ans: 250 rpm
